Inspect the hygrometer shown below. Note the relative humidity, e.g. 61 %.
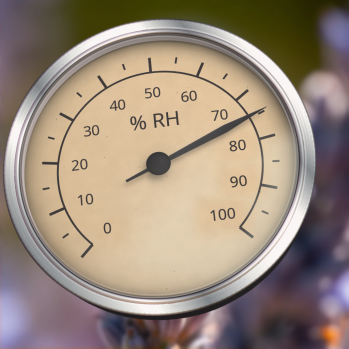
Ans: 75 %
